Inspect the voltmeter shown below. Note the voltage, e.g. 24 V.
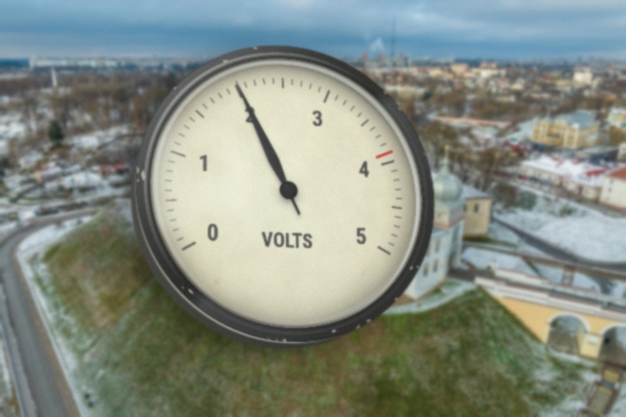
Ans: 2 V
